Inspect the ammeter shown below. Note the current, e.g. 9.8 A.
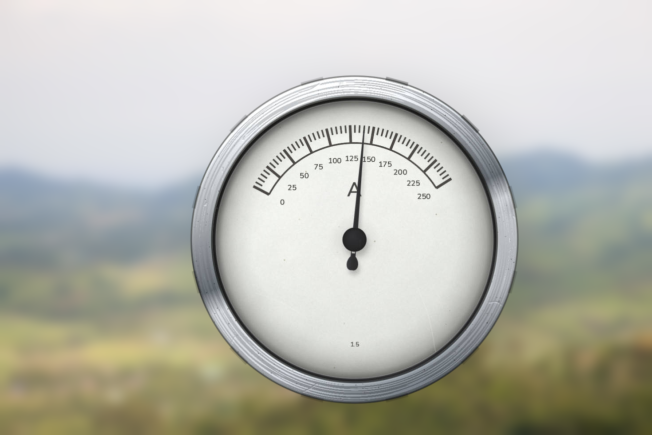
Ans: 140 A
